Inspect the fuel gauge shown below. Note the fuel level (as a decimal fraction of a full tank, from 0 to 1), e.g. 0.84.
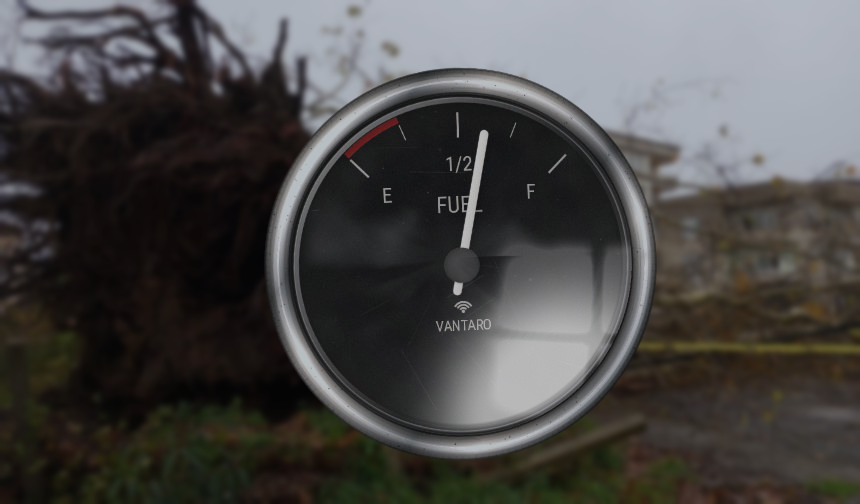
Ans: 0.625
